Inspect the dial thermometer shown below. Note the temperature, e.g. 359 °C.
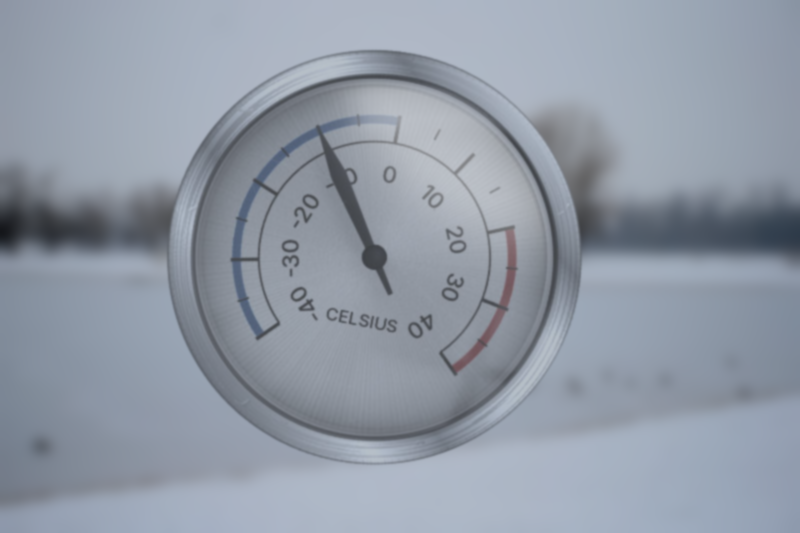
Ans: -10 °C
